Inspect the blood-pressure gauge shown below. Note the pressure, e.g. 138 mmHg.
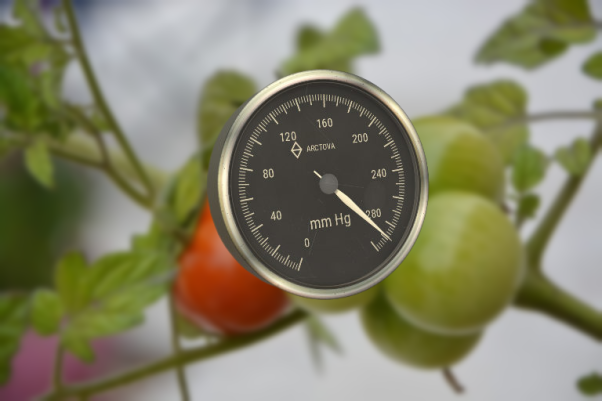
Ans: 290 mmHg
